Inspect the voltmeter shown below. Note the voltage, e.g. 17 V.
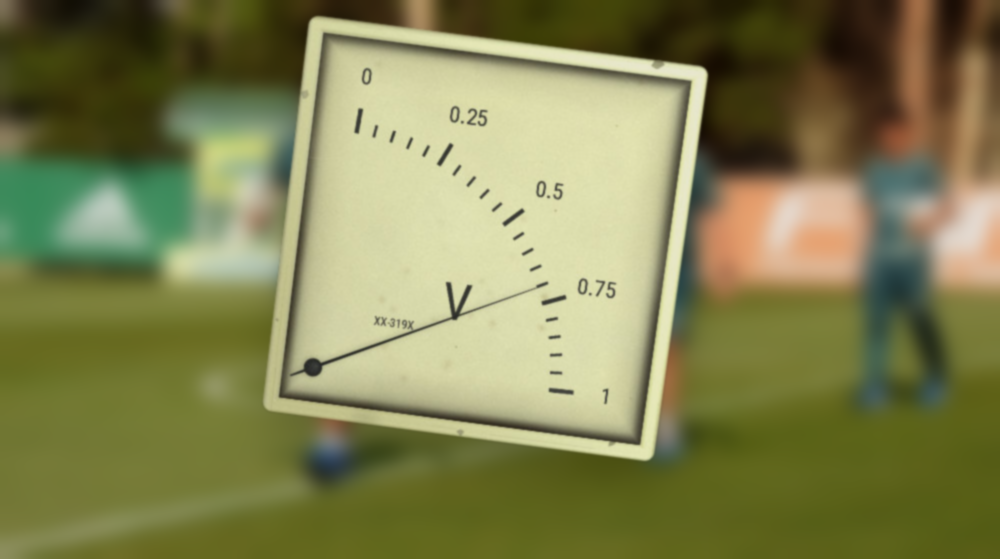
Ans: 0.7 V
